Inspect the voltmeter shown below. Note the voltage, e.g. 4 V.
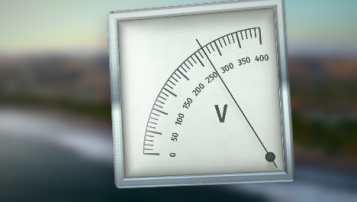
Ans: 270 V
